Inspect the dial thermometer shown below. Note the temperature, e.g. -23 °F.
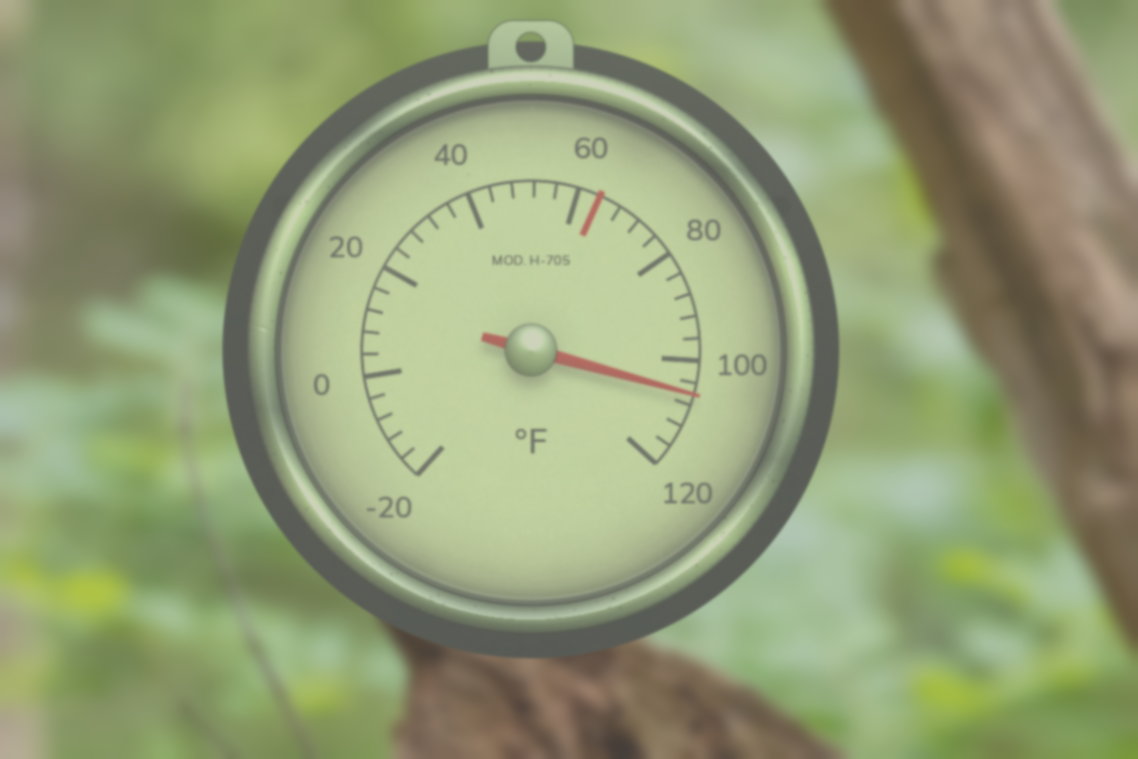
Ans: 106 °F
